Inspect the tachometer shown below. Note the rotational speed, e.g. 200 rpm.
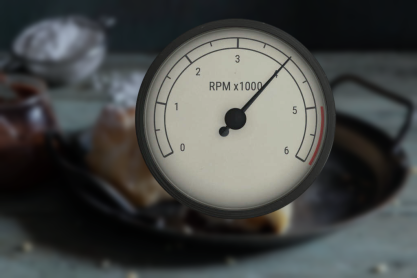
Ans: 4000 rpm
